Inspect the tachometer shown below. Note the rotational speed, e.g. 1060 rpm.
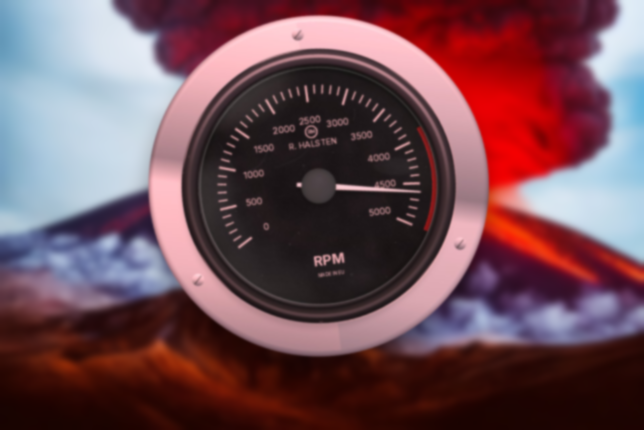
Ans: 4600 rpm
